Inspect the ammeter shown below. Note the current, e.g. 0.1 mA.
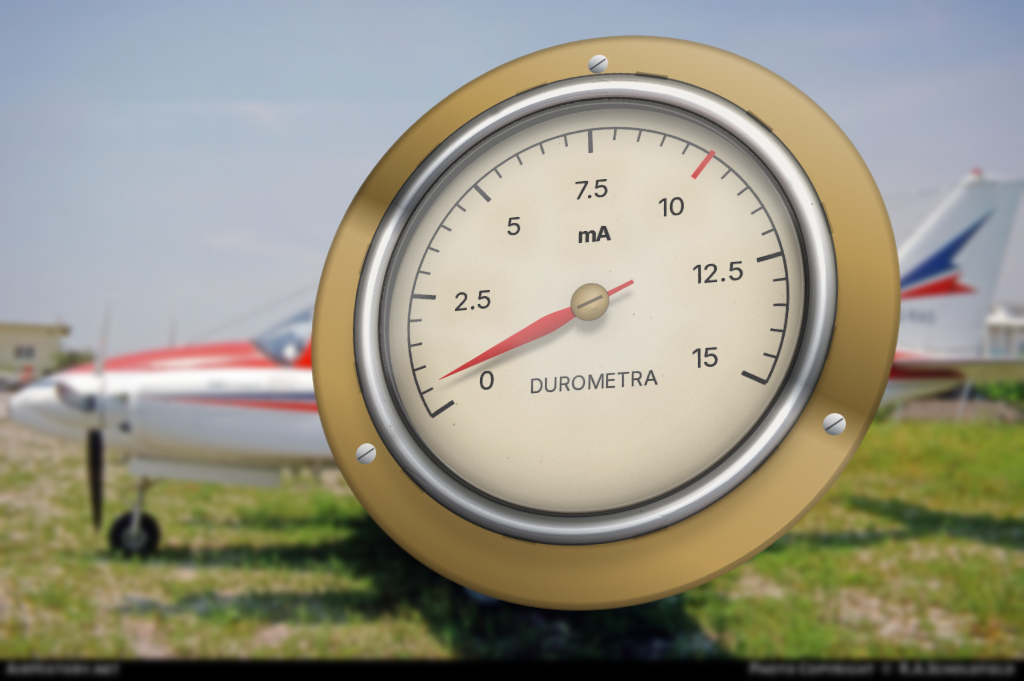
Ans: 0.5 mA
